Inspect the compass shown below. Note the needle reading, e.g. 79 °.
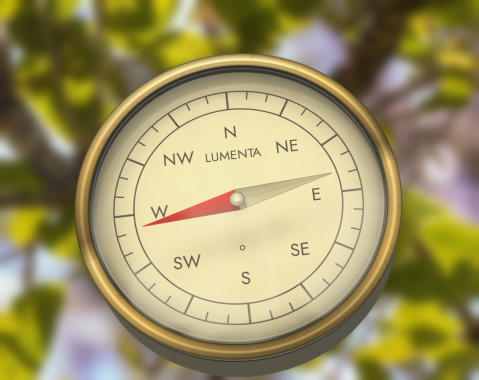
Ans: 260 °
